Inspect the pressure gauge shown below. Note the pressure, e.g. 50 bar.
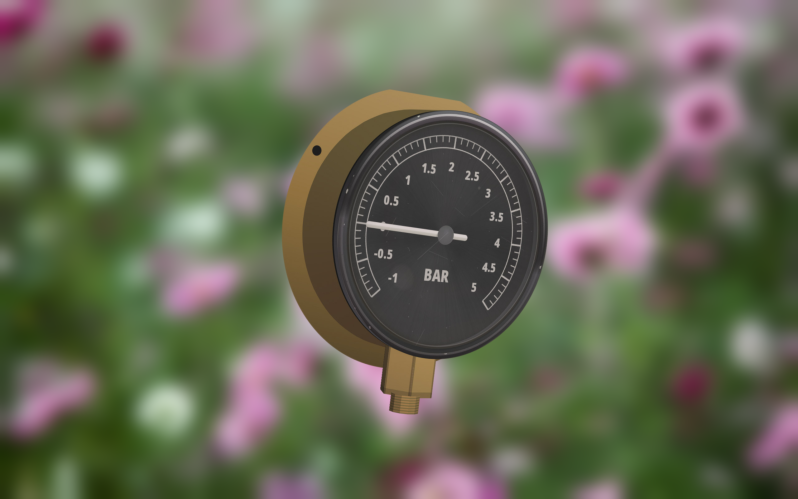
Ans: 0 bar
